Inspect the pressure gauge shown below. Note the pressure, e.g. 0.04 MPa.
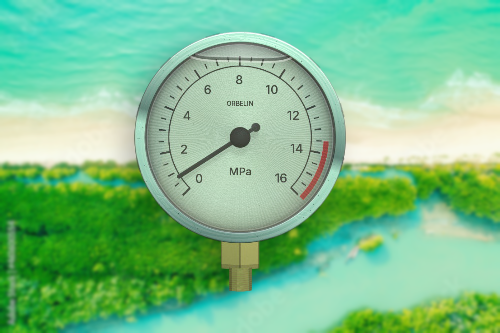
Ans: 0.75 MPa
